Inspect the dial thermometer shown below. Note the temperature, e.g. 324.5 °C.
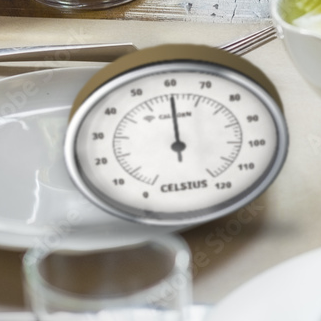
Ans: 60 °C
